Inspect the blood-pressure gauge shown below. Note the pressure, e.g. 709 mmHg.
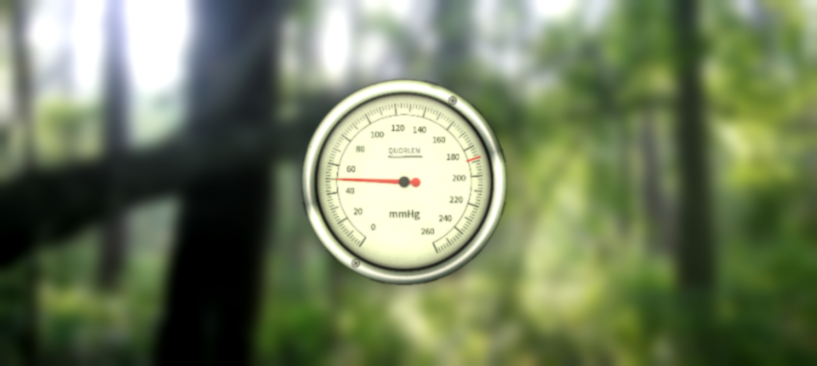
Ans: 50 mmHg
